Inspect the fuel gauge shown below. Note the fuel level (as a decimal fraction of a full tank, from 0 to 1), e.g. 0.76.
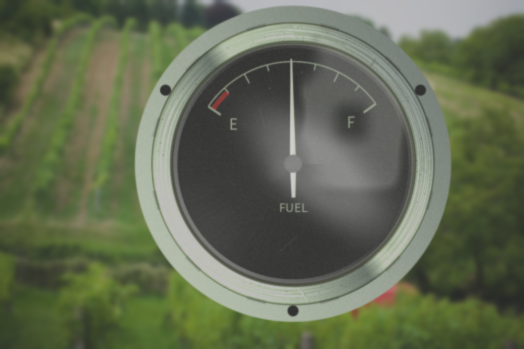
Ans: 0.5
